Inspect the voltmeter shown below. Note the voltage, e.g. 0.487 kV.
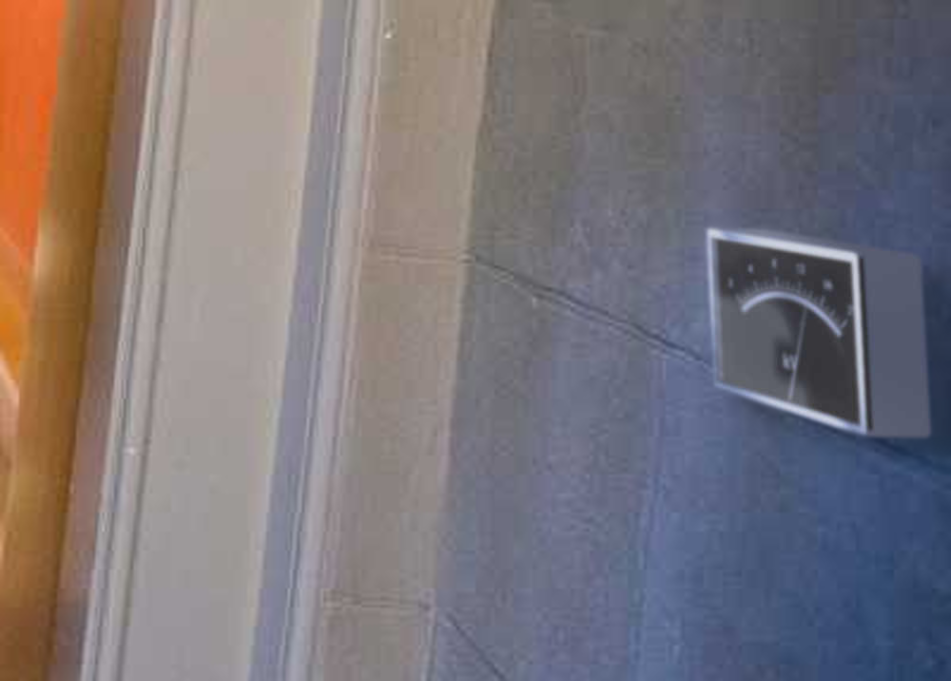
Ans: 14 kV
